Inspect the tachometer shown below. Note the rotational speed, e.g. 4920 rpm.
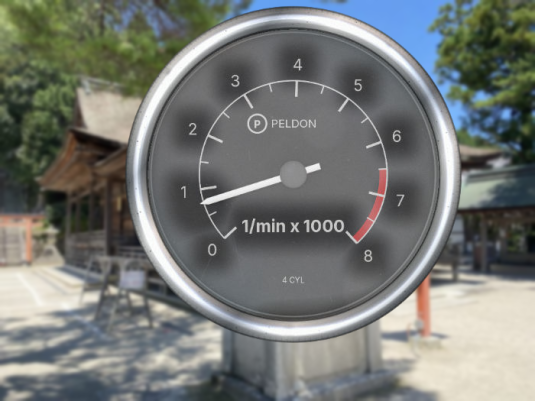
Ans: 750 rpm
